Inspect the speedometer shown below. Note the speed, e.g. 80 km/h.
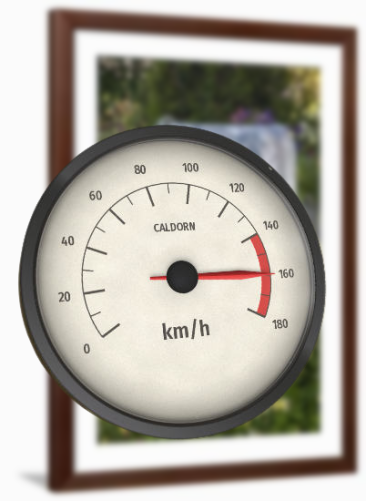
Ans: 160 km/h
